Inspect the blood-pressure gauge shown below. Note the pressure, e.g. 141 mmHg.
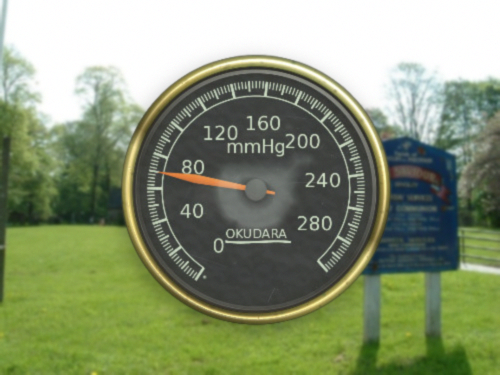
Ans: 70 mmHg
